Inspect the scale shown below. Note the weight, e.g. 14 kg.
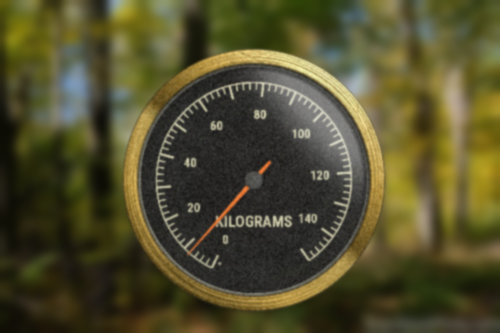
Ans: 8 kg
